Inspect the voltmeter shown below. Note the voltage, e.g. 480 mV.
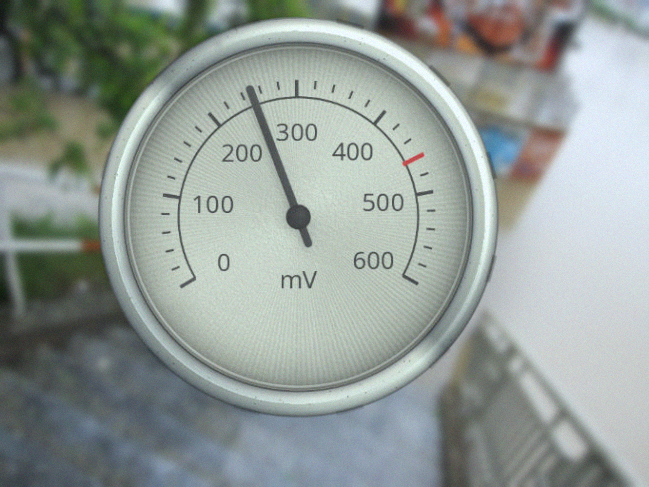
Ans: 250 mV
